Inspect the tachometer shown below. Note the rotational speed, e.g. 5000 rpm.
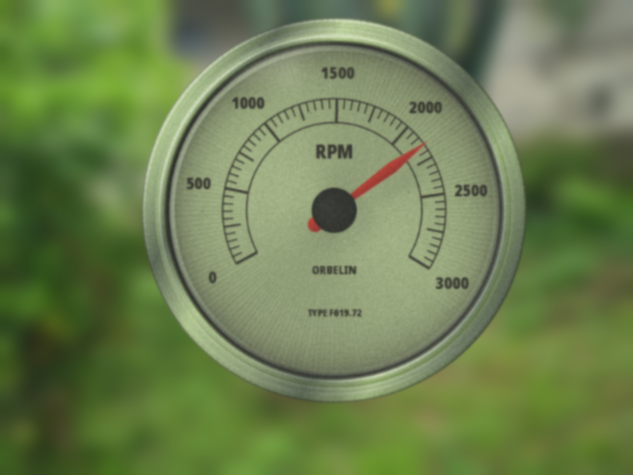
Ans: 2150 rpm
